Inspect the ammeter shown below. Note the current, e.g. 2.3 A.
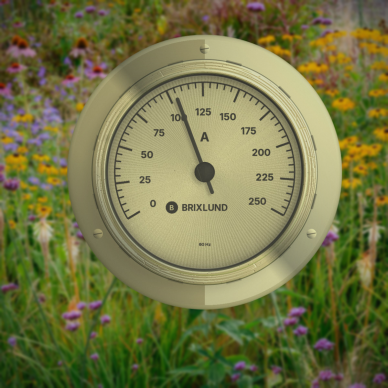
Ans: 105 A
